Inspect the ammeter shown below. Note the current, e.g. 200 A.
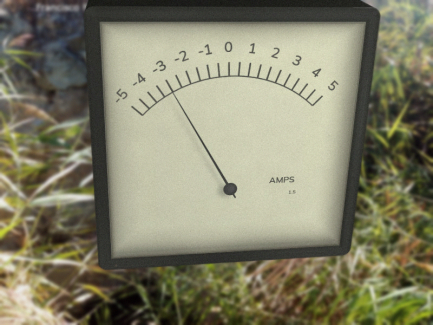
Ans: -3 A
